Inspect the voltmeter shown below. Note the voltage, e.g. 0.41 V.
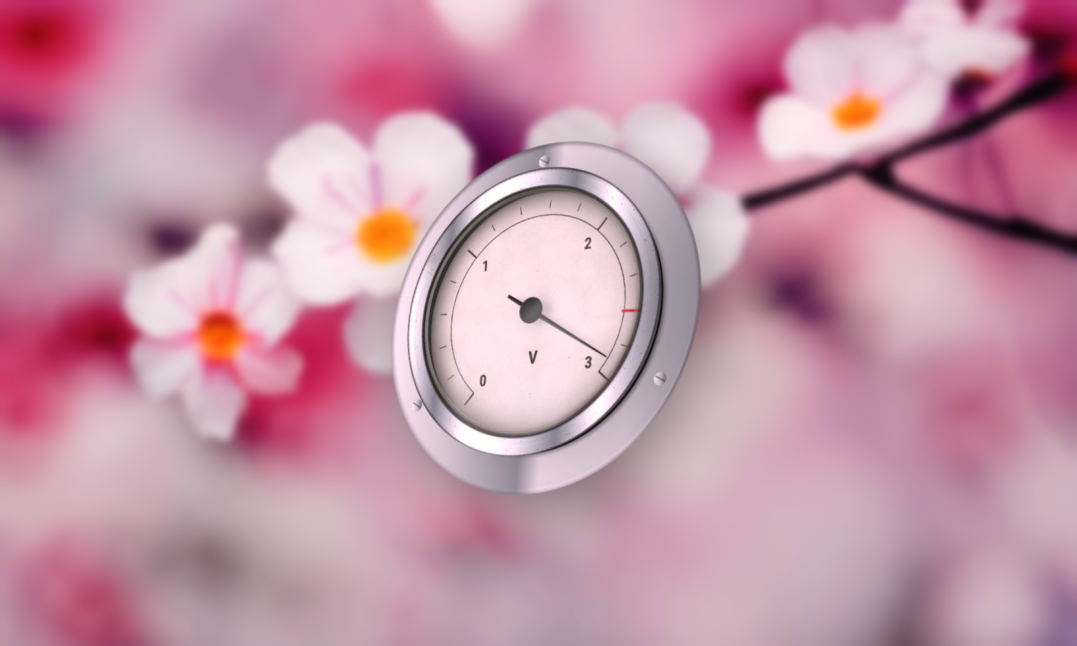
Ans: 2.9 V
